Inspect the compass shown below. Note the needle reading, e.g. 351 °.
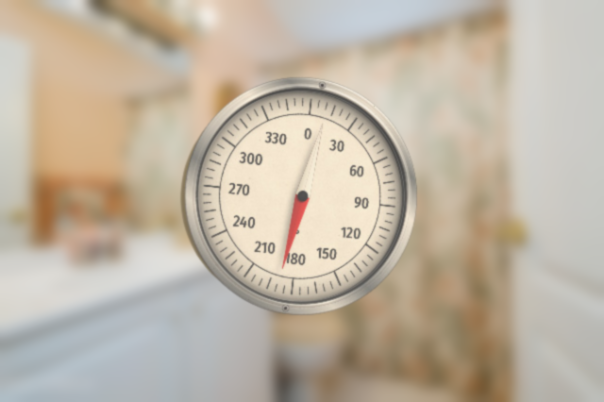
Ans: 190 °
